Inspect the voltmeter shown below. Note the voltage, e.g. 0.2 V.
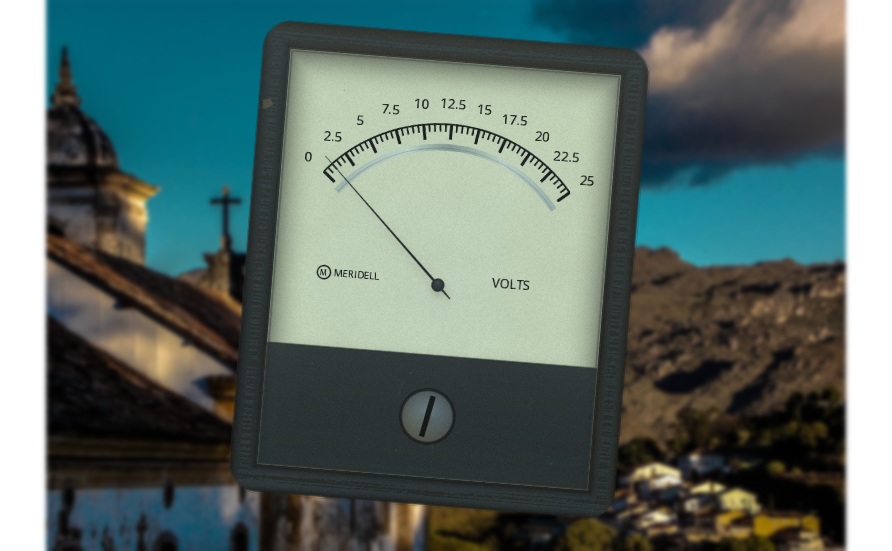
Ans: 1 V
